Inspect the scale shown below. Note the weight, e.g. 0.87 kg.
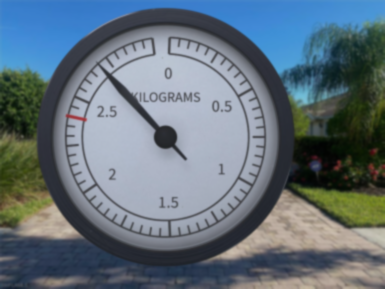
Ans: 2.7 kg
